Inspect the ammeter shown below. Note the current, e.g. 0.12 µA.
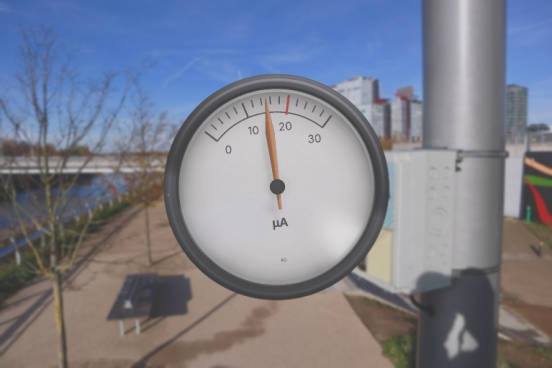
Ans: 15 µA
